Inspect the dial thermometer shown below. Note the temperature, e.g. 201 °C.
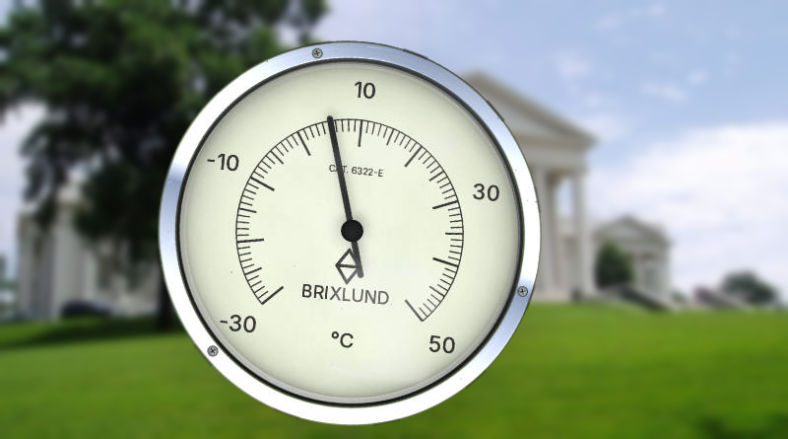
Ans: 5 °C
